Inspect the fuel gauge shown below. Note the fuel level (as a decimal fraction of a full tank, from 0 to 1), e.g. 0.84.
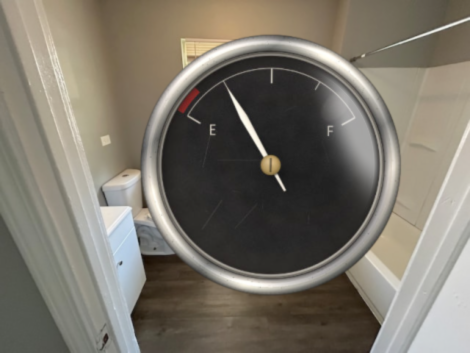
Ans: 0.25
